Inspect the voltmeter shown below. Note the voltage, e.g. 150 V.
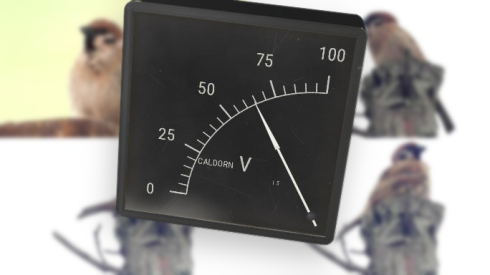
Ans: 65 V
